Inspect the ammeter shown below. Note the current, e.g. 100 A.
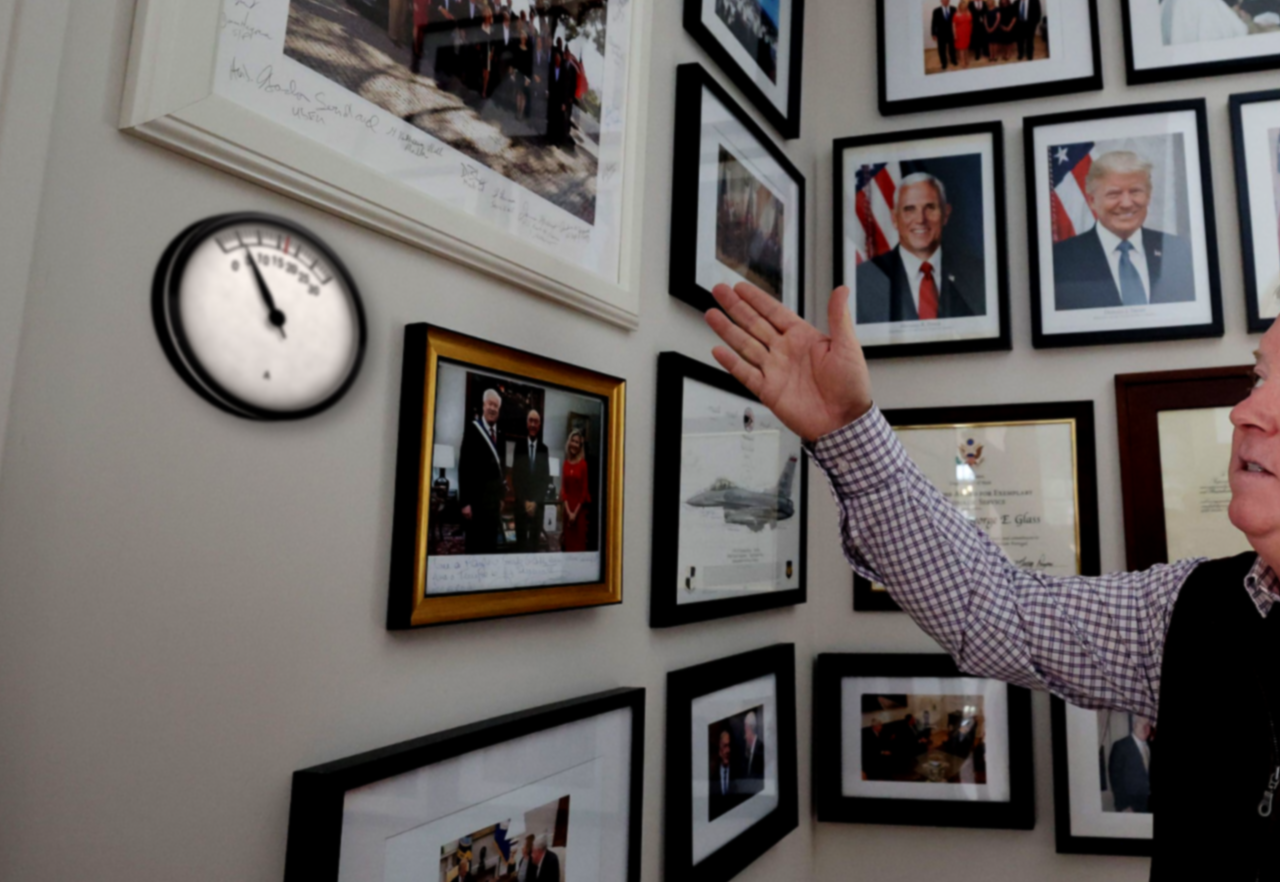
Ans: 5 A
